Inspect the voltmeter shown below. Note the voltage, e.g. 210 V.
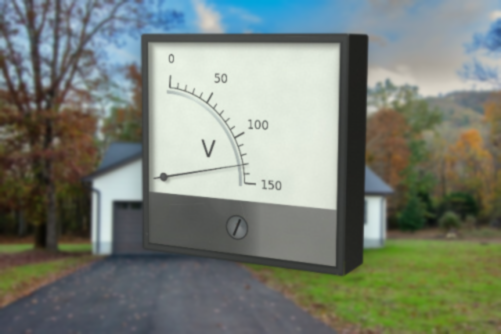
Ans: 130 V
